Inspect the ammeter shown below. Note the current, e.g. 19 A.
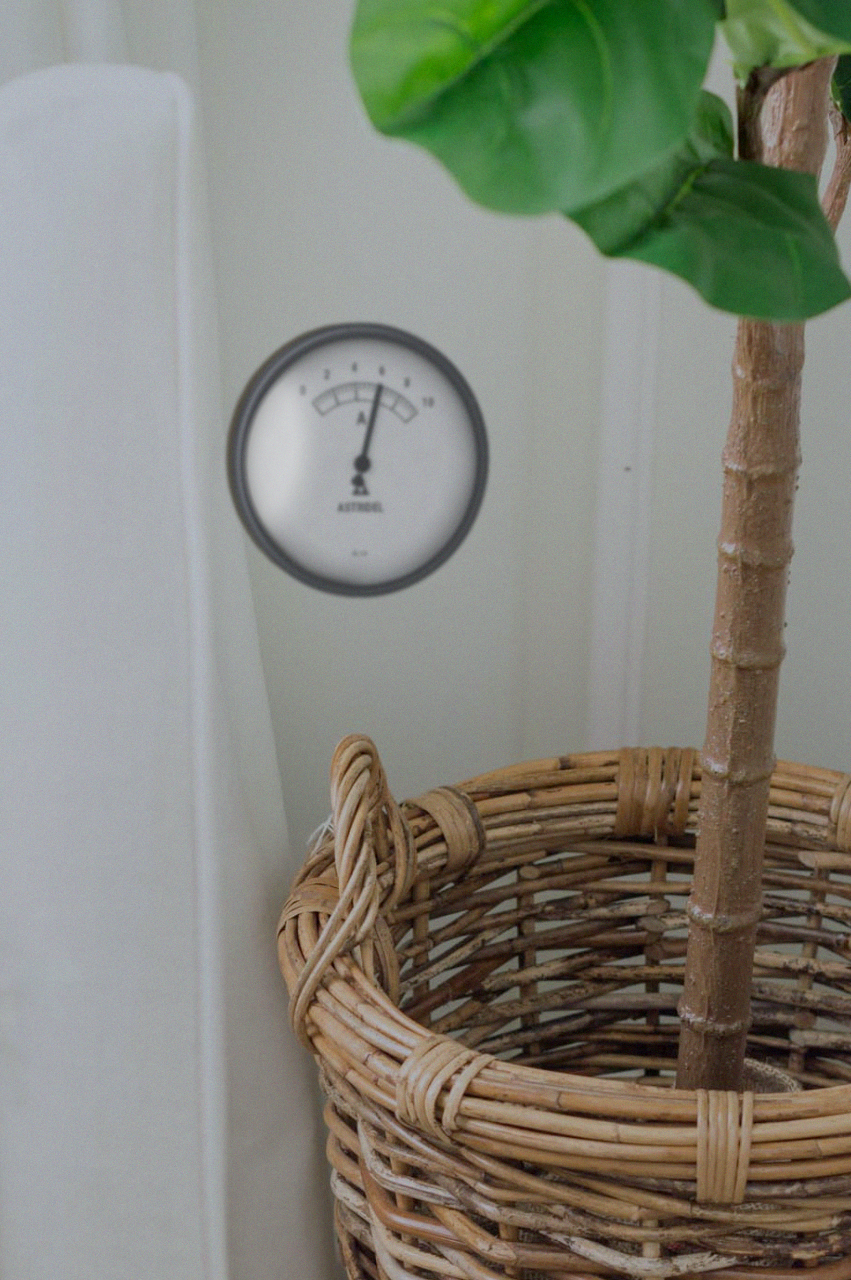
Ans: 6 A
